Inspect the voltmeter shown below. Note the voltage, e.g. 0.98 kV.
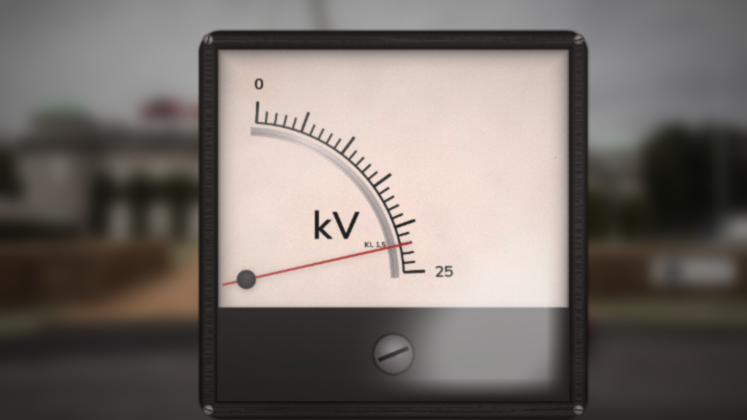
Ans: 22 kV
